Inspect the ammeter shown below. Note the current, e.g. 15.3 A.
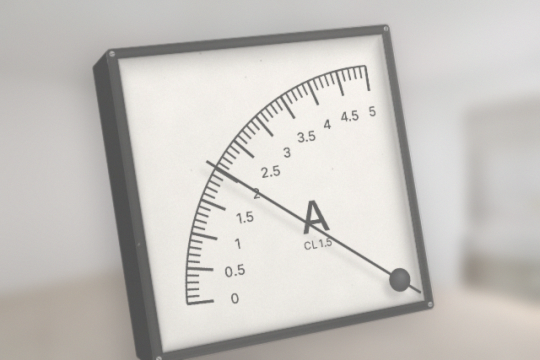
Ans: 2 A
